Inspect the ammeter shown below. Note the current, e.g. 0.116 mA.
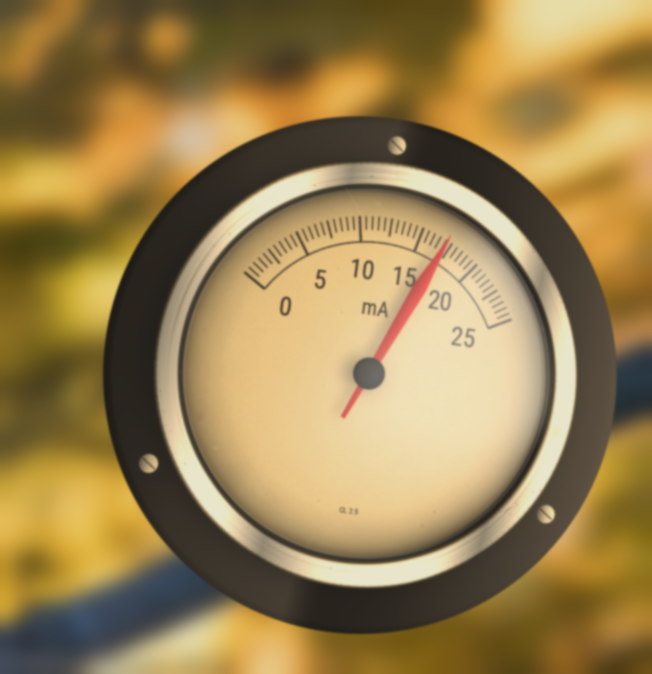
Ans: 17 mA
